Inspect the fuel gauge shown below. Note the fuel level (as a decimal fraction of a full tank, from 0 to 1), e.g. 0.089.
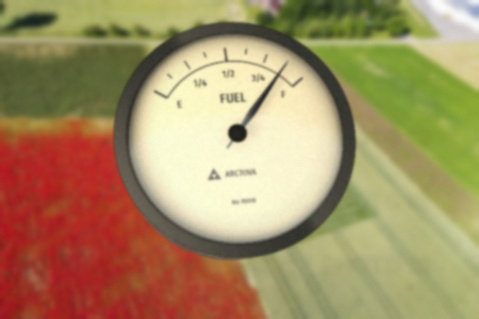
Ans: 0.875
